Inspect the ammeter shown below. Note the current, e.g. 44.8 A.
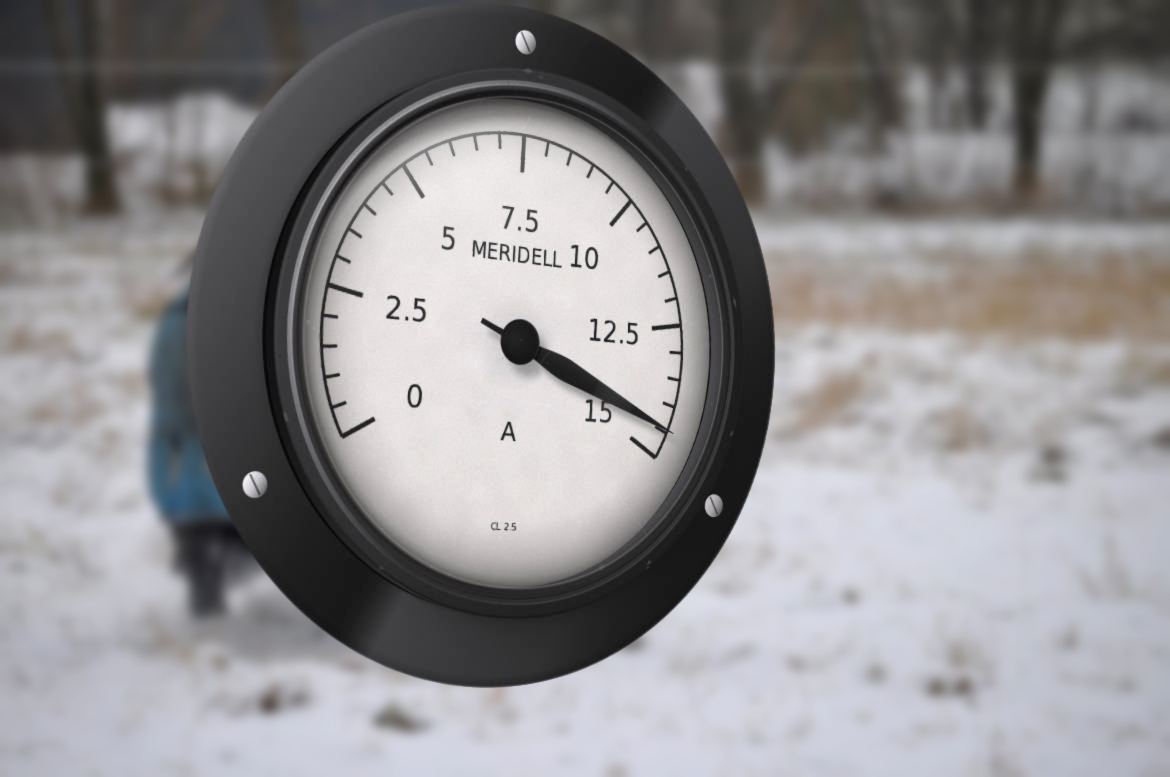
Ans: 14.5 A
